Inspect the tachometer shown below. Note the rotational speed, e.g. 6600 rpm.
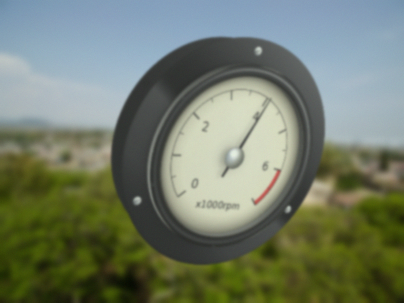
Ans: 4000 rpm
